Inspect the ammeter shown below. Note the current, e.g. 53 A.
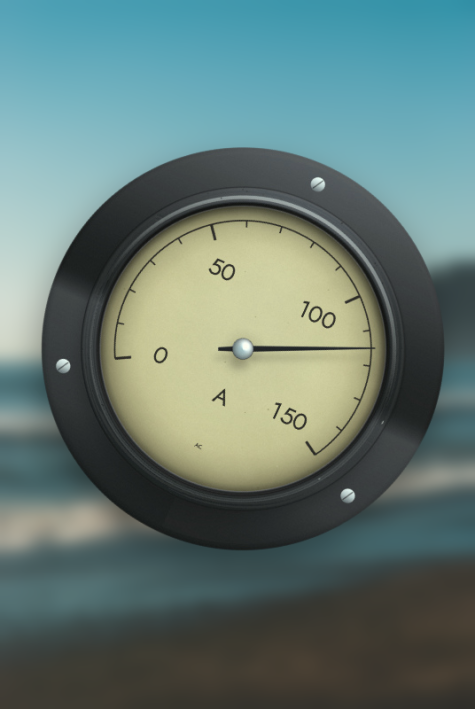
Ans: 115 A
